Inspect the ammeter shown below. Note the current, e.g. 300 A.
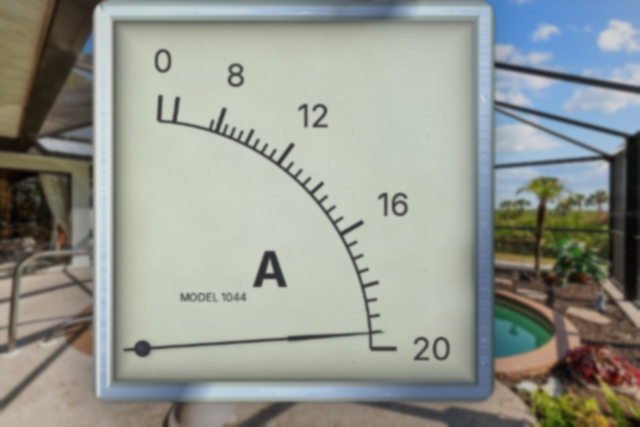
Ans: 19.5 A
